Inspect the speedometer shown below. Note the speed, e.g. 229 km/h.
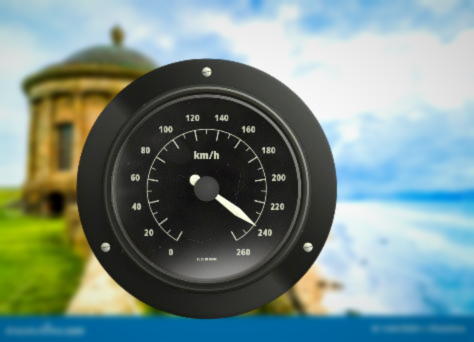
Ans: 240 km/h
